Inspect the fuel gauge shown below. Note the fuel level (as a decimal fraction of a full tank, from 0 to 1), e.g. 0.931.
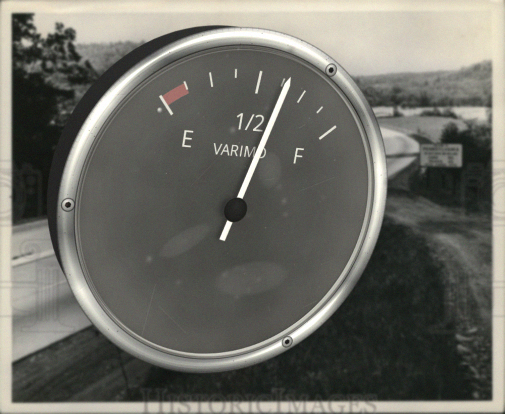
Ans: 0.625
